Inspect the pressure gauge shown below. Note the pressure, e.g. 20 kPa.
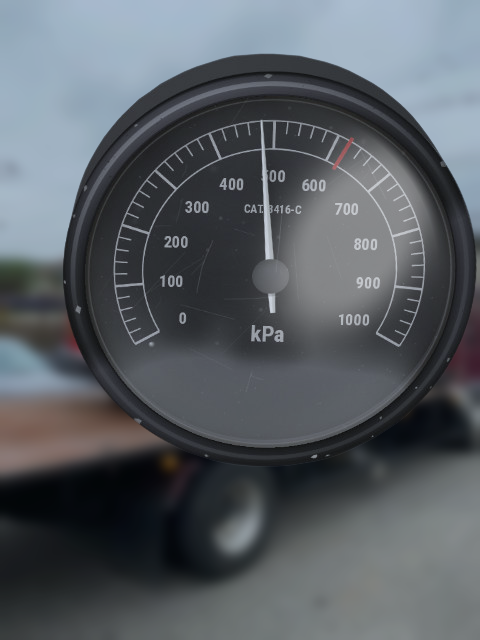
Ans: 480 kPa
